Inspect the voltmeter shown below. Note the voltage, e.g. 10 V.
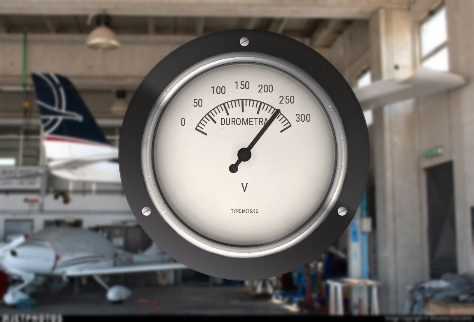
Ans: 250 V
